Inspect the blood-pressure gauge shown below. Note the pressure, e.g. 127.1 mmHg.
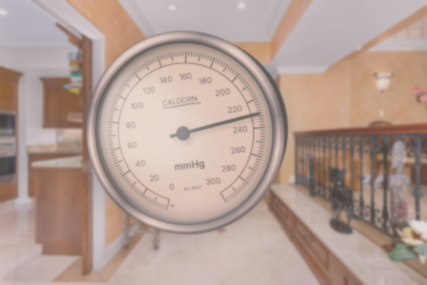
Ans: 230 mmHg
